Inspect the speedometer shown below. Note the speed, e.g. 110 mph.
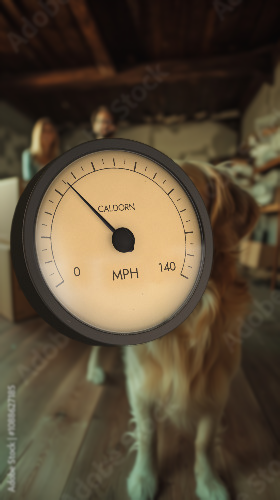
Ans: 45 mph
